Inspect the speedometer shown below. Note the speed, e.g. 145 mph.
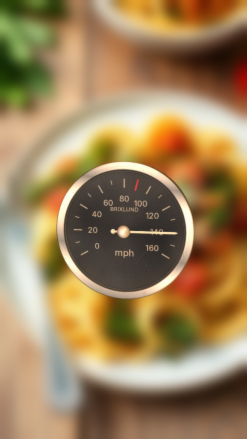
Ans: 140 mph
